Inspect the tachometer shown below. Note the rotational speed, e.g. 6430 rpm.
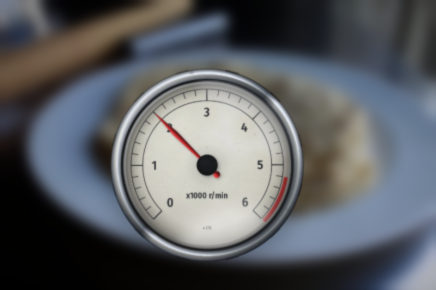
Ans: 2000 rpm
